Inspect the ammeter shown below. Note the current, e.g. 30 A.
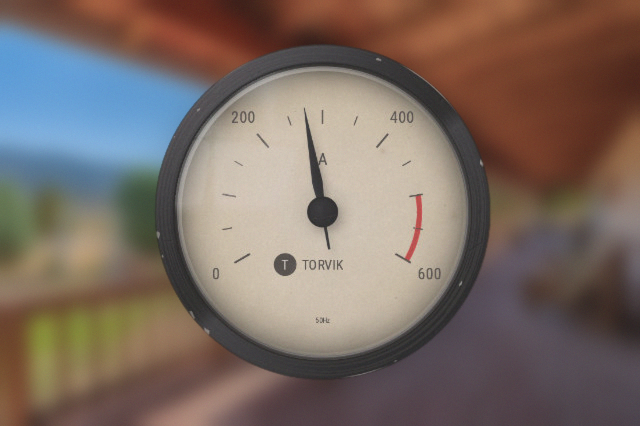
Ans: 275 A
